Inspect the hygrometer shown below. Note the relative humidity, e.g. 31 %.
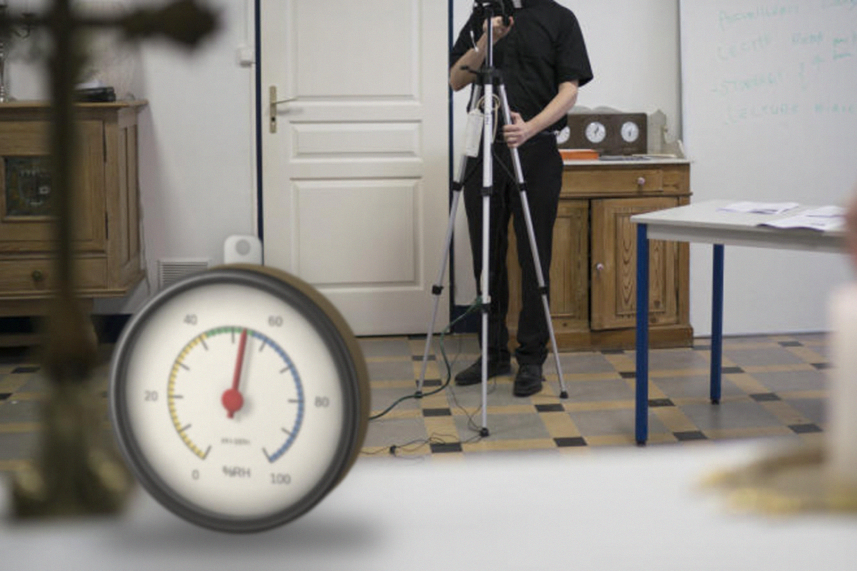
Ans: 54 %
